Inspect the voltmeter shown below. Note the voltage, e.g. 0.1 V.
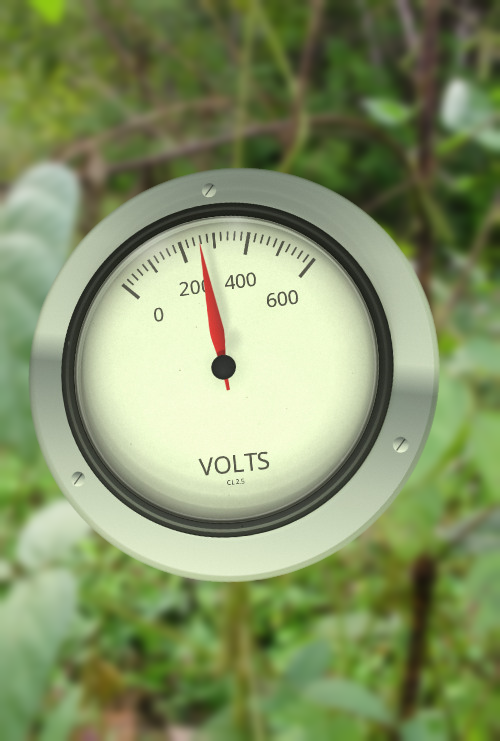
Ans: 260 V
